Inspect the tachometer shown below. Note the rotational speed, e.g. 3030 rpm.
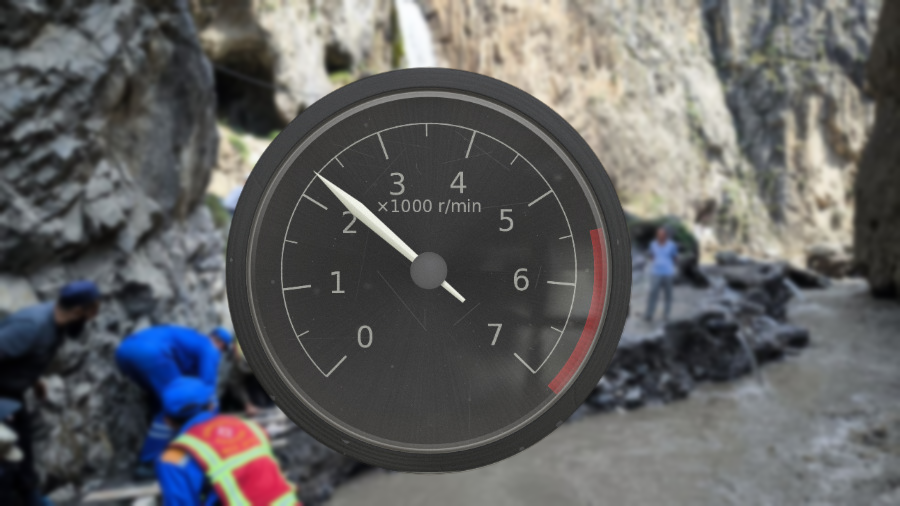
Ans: 2250 rpm
